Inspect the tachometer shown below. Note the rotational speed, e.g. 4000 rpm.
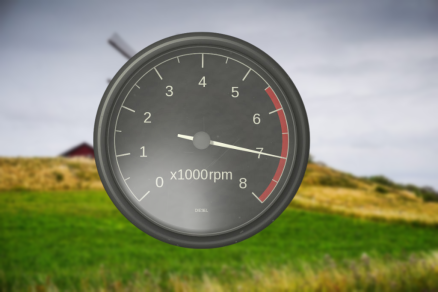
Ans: 7000 rpm
